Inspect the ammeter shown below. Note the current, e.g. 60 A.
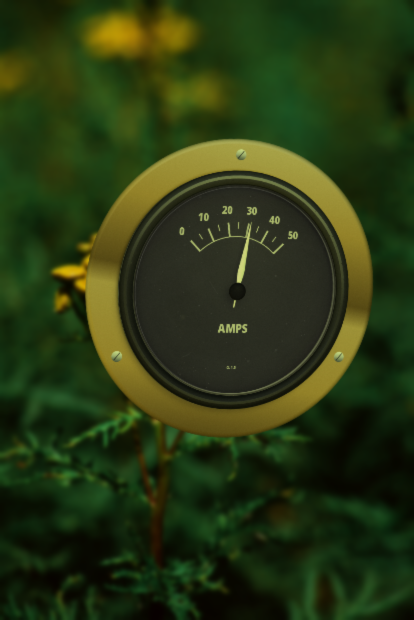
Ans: 30 A
